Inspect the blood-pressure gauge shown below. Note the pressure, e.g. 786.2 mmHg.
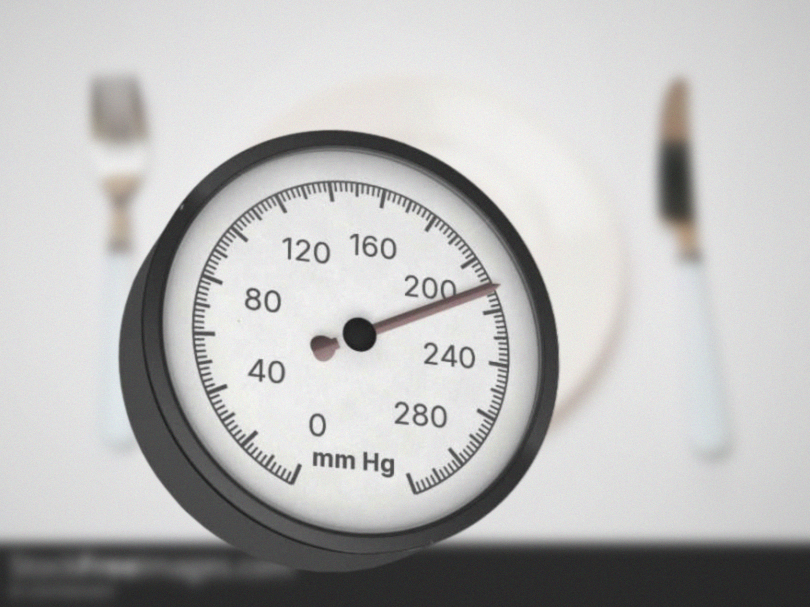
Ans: 212 mmHg
